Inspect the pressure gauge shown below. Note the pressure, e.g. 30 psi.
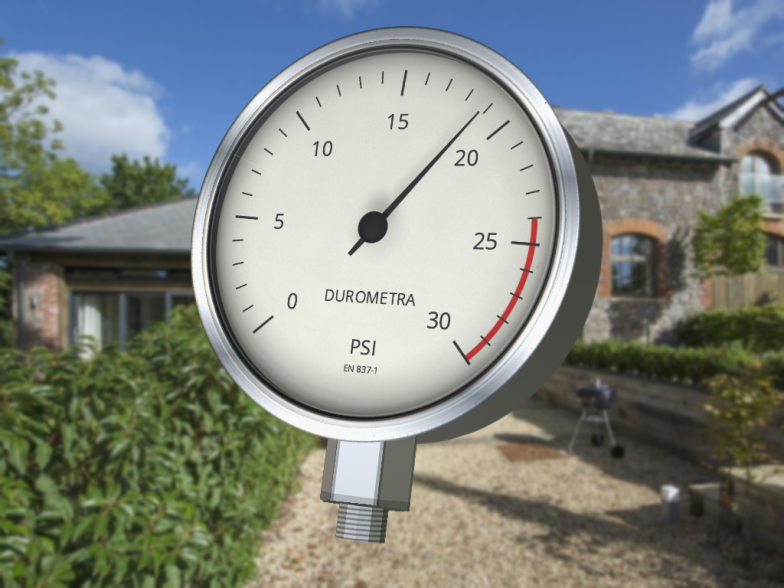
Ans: 19 psi
